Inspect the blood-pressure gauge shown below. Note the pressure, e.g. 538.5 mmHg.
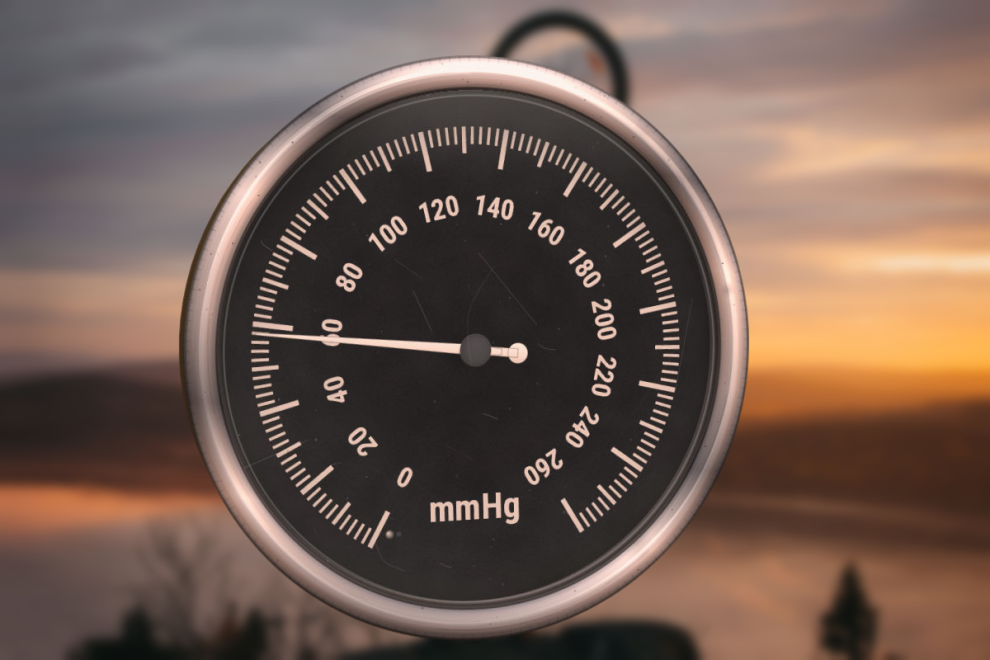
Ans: 58 mmHg
